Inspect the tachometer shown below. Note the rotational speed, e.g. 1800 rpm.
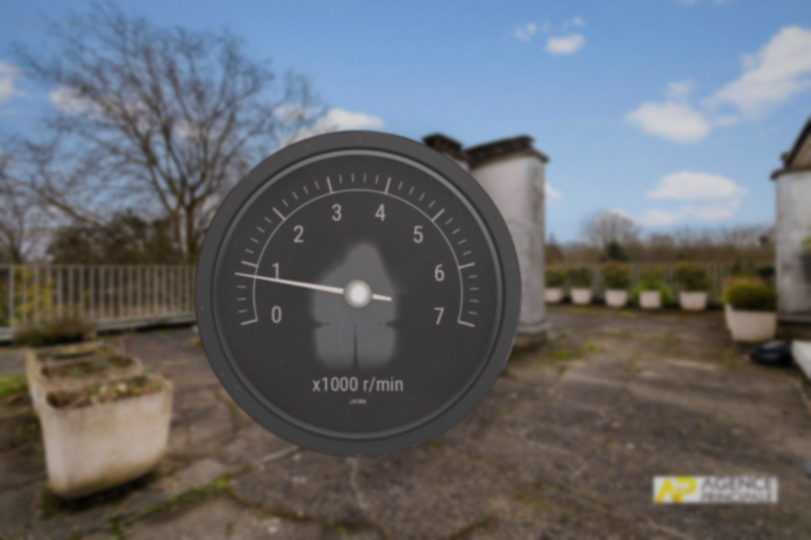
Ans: 800 rpm
